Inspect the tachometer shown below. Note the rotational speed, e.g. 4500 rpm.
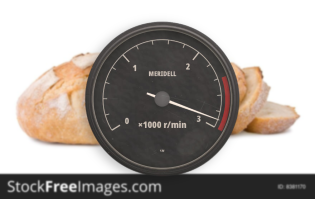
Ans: 2900 rpm
